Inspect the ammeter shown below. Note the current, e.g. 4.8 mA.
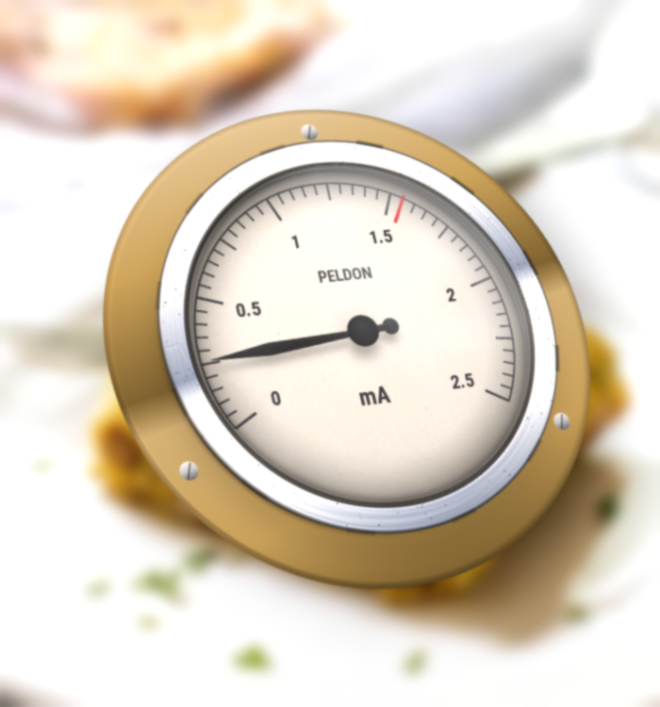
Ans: 0.25 mA
